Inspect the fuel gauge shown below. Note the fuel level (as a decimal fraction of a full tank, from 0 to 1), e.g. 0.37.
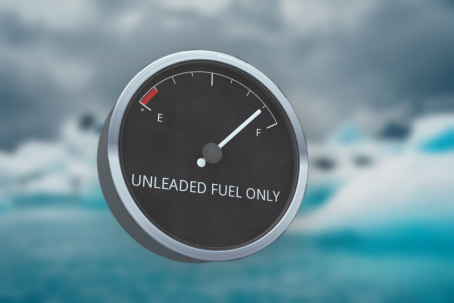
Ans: 0.875
